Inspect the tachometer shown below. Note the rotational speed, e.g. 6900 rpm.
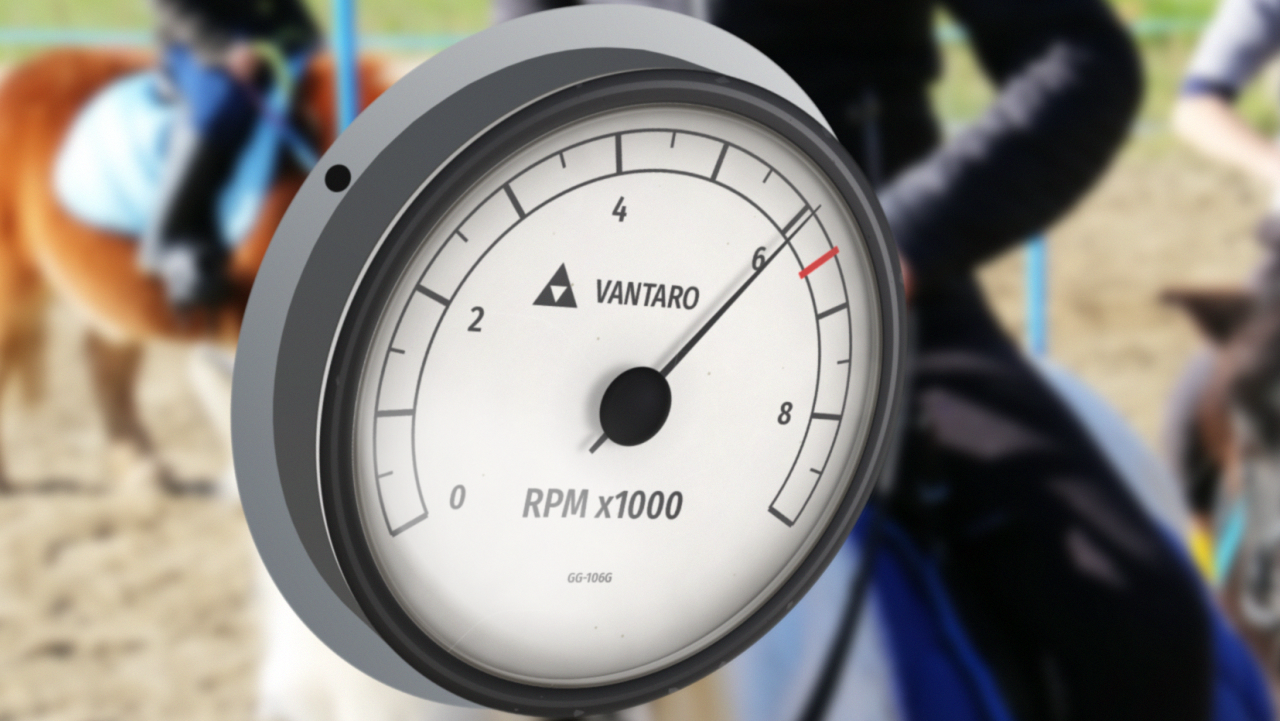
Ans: 6000 rpm
